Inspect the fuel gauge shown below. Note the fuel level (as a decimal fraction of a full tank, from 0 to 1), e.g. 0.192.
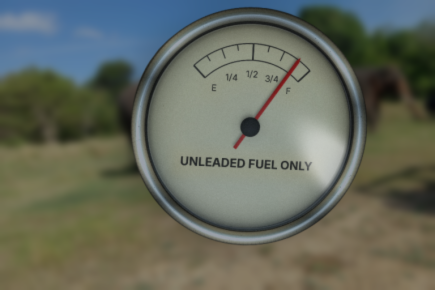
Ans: 0.875
